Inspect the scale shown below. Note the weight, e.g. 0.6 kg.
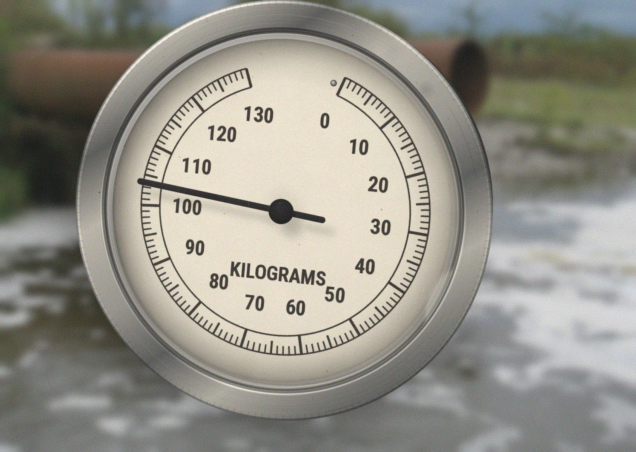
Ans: 104 kg
